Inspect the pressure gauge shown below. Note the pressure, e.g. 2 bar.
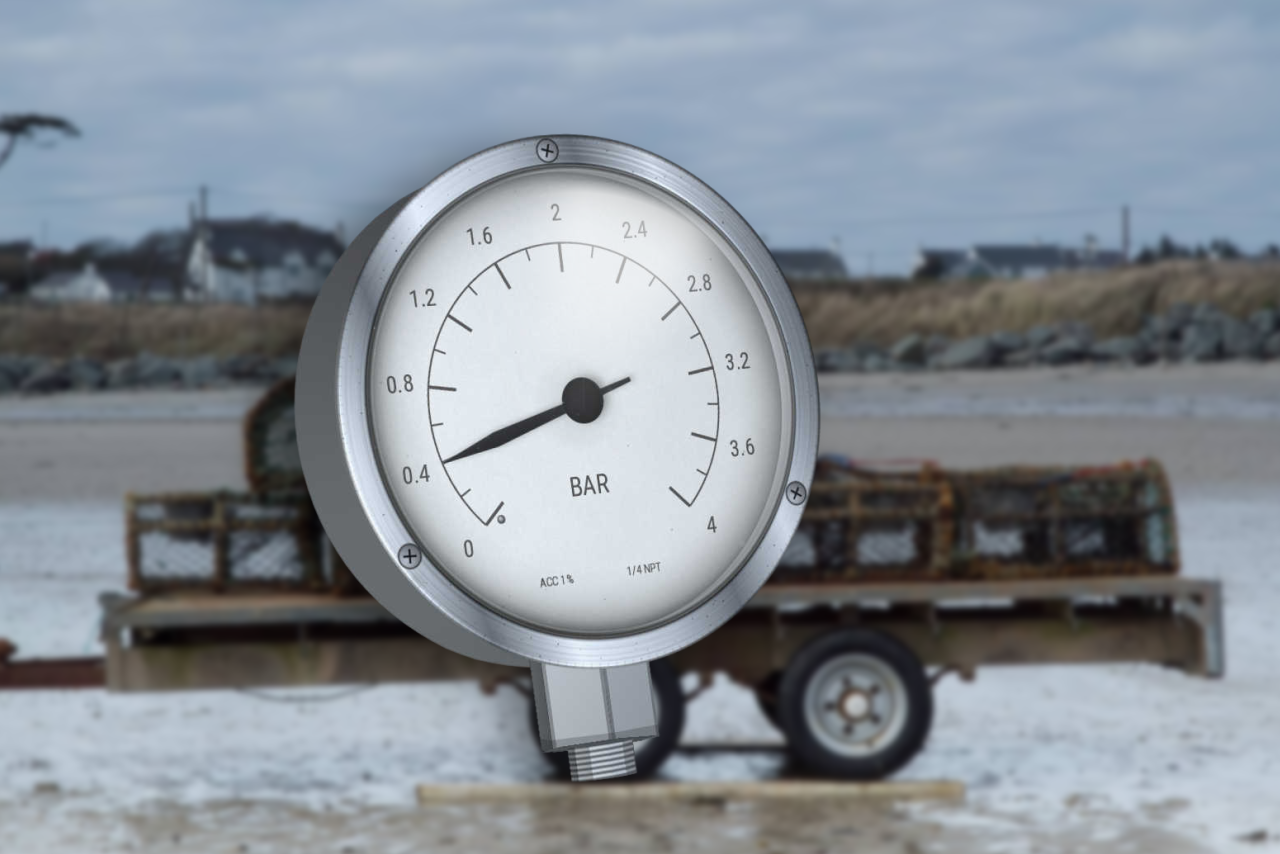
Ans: 0.4 bar
